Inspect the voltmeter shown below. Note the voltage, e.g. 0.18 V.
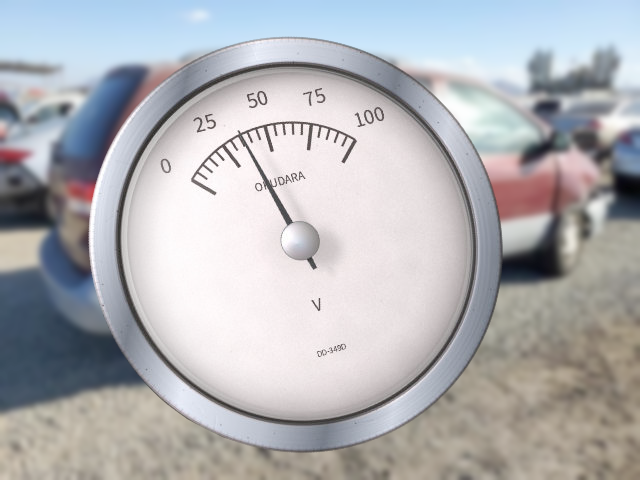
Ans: 35 V
